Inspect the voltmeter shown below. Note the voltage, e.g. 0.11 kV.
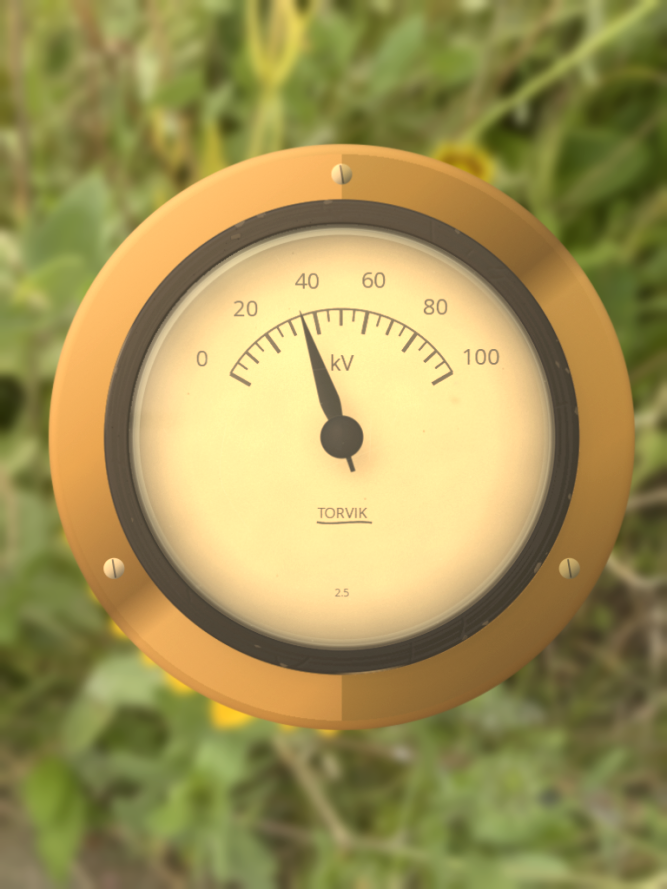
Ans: 35 kV
